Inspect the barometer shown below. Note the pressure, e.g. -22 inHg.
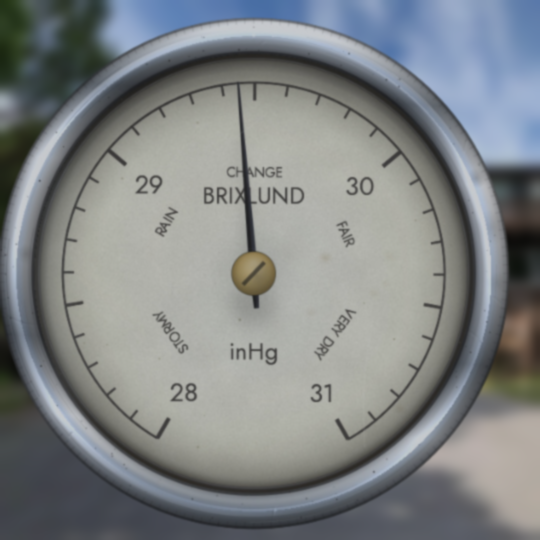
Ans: 29.45 inHg
